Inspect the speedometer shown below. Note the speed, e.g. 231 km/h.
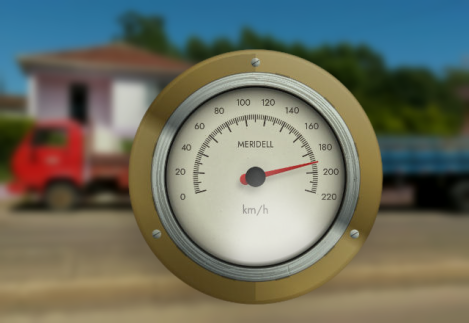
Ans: 190 km/h
